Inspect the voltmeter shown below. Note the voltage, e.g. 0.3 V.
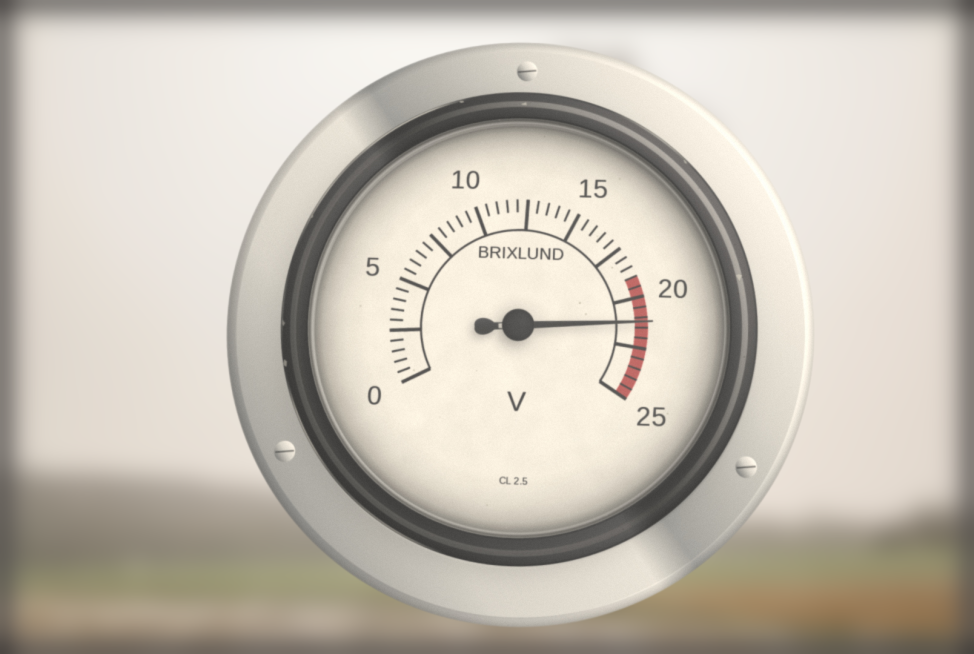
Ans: 21.25 V
